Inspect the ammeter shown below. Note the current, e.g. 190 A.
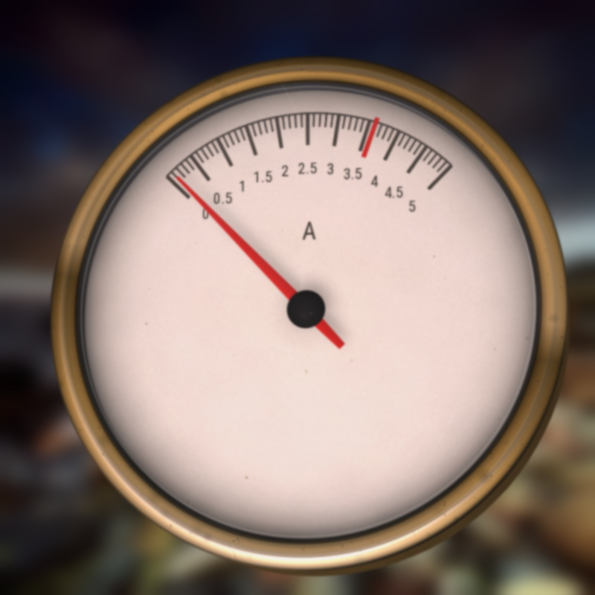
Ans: 0.1 A
